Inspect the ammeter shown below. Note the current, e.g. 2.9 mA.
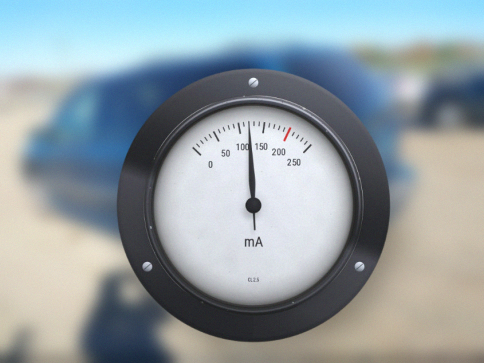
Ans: 120 mA
